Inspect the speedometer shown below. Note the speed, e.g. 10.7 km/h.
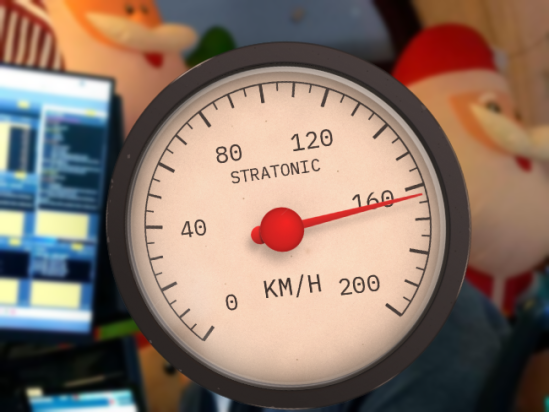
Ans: 162.5 km/h
